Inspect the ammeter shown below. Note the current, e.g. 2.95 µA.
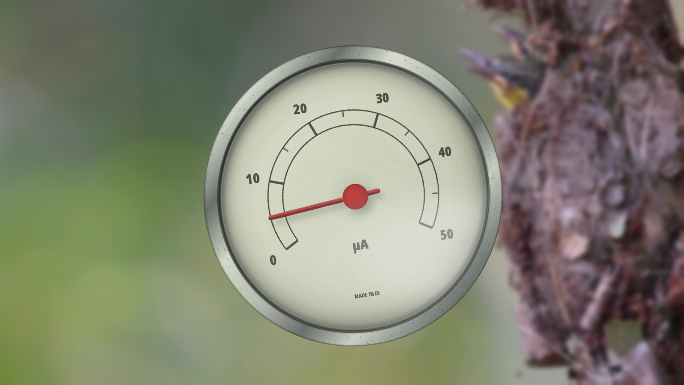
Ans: 5 µA
